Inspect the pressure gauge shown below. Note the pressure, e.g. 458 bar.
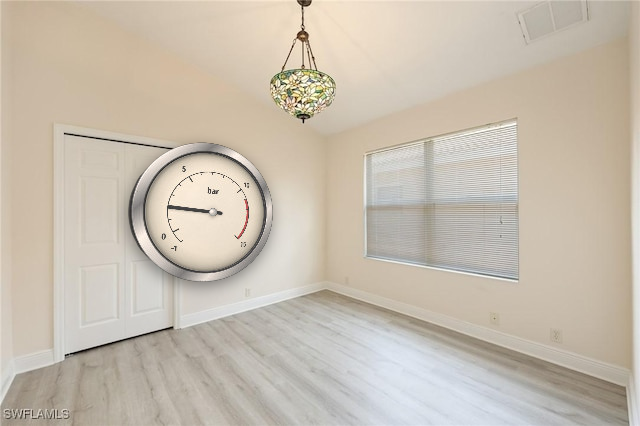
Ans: 2 bar
